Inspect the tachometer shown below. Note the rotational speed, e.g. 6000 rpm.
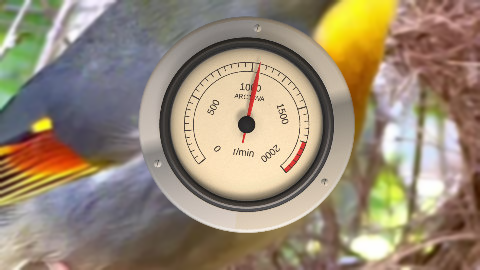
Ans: 1050 rpm
